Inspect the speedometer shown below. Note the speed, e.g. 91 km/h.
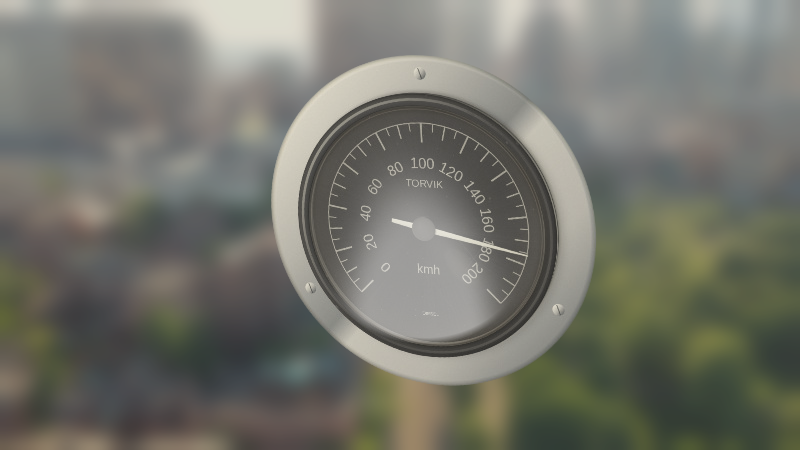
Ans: 175 km/h
